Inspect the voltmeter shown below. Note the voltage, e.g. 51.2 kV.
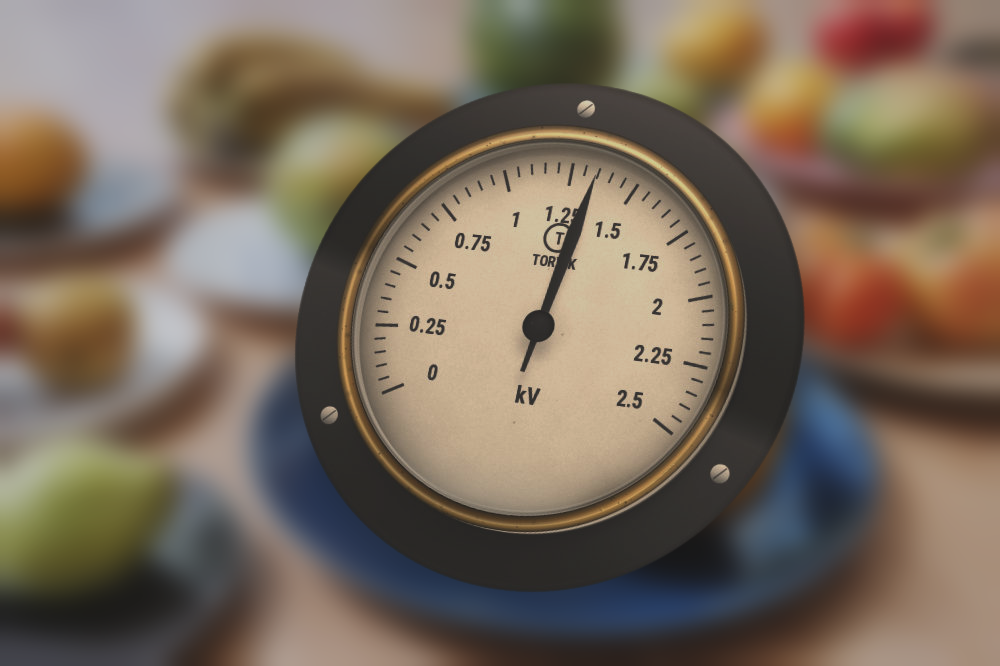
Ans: 1.35 kV
